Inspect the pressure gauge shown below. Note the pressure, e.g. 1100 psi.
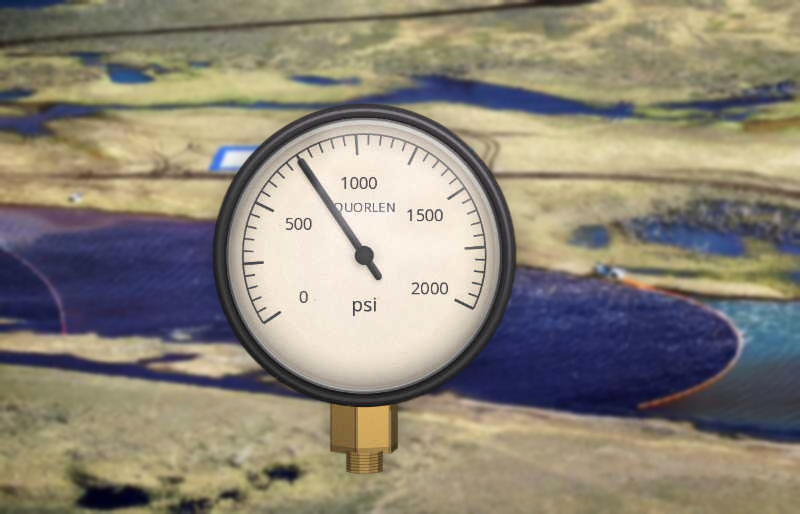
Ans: 750 psi
